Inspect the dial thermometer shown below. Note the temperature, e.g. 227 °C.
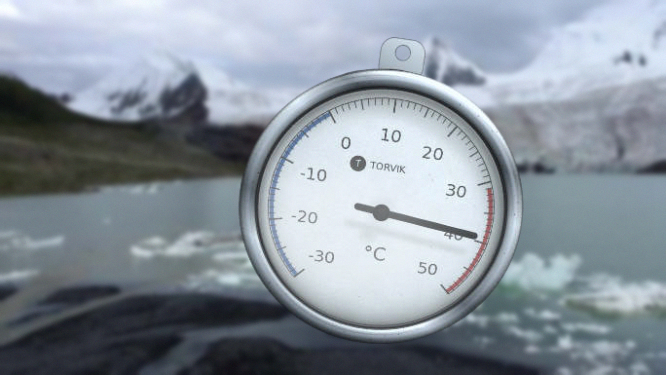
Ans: 39 °C
